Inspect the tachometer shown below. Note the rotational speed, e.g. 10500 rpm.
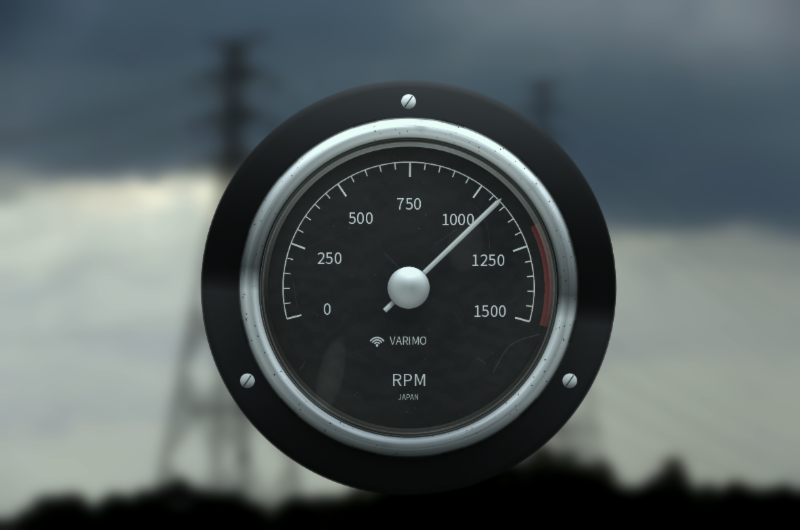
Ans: 1075 rpm
